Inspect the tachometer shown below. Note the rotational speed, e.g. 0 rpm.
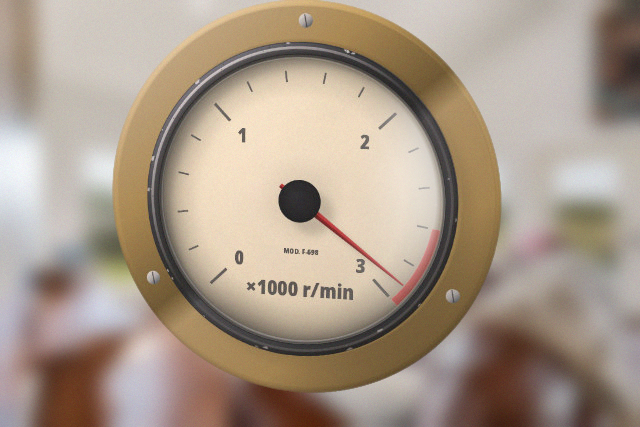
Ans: 2900 rpm
